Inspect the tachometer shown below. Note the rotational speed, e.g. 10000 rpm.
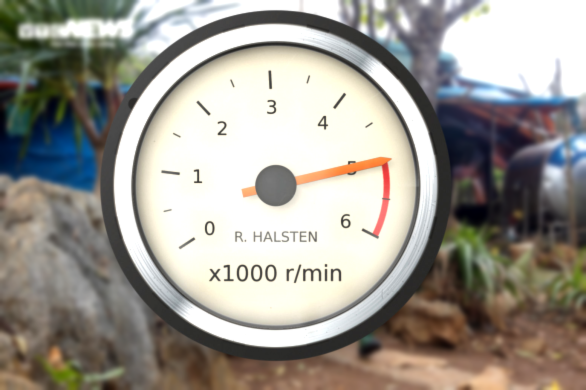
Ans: 5000 rpm
